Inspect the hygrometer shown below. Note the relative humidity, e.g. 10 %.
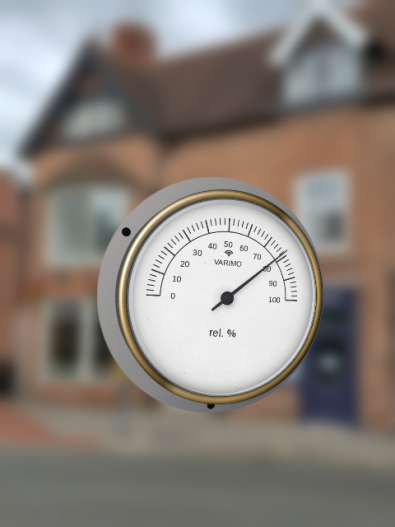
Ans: 78 %
